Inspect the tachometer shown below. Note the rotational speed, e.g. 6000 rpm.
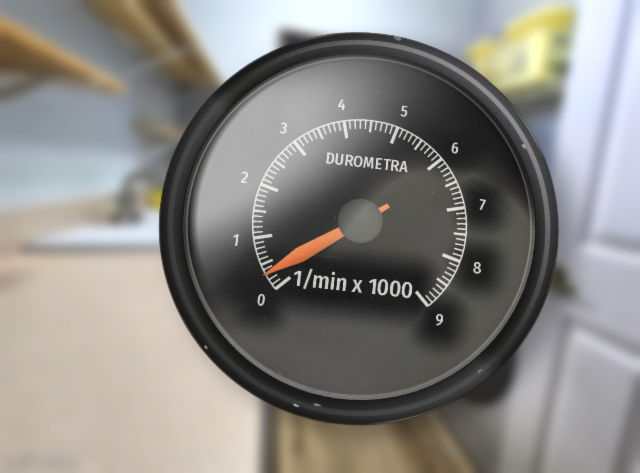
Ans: 300 rpm
